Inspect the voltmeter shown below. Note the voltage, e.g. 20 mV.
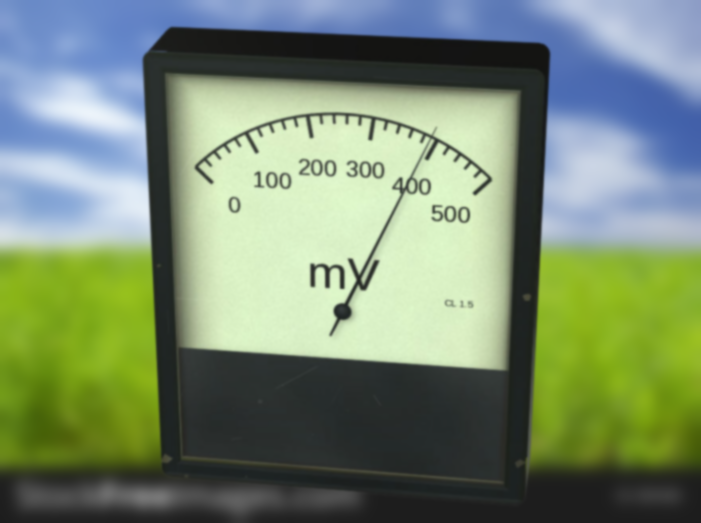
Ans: 390 mV
